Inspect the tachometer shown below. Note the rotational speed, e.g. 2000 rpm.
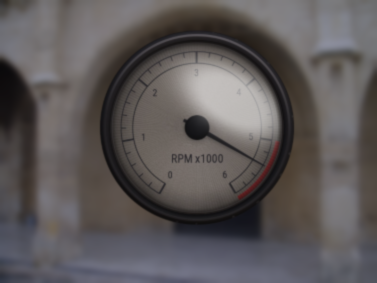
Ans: 5400 rpm
